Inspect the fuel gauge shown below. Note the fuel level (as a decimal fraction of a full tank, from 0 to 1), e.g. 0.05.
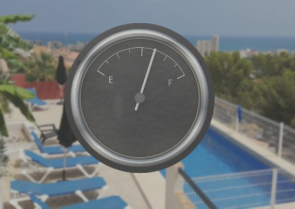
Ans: 0.625
